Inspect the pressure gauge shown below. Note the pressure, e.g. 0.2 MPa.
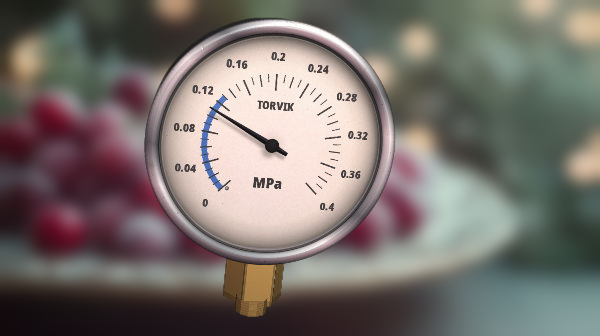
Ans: 0.11 MPa
